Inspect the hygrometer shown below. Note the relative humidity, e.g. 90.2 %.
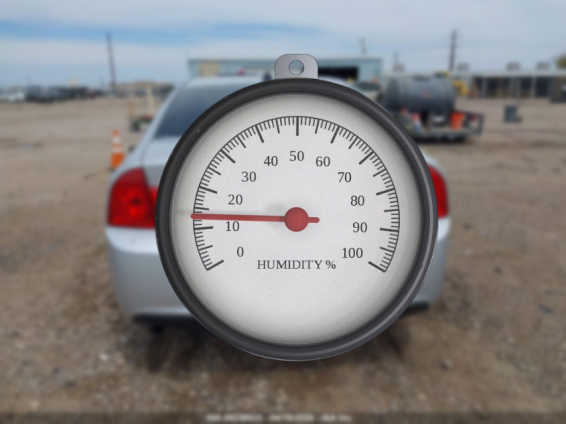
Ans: 13 %
